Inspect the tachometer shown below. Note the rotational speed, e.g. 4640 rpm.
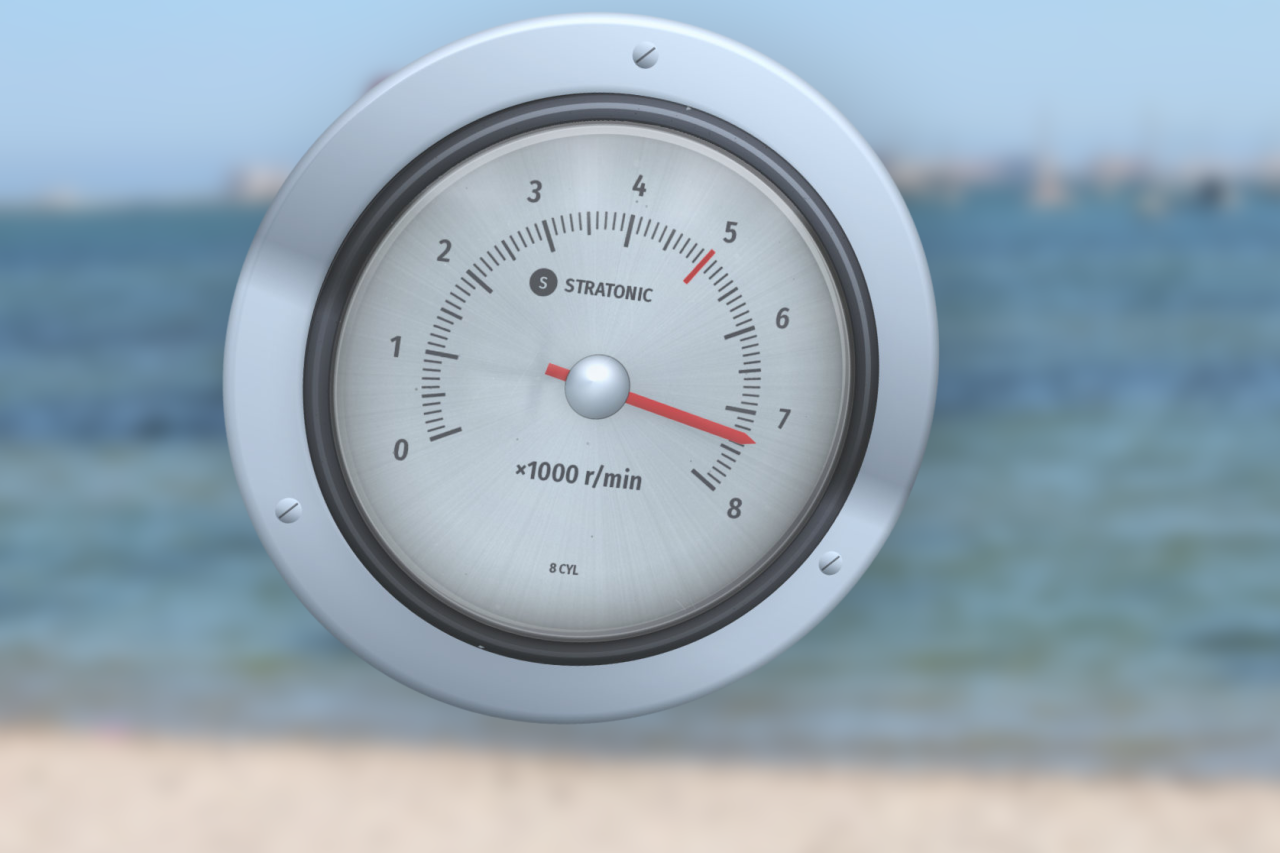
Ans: 7300 rpm
